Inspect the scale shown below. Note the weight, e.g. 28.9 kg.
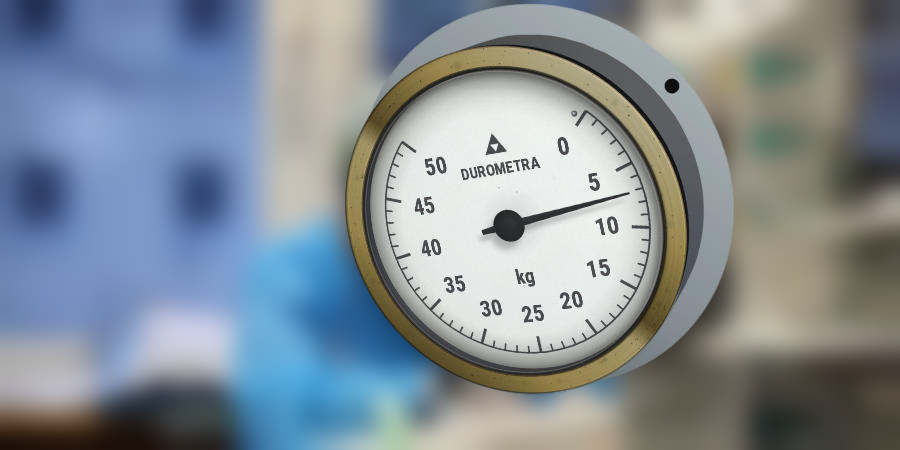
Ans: 7 kg
